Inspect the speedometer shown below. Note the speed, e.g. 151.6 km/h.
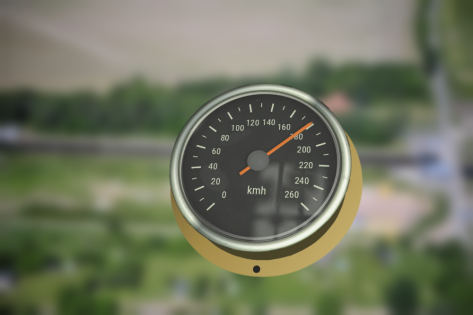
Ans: 180 km/h
